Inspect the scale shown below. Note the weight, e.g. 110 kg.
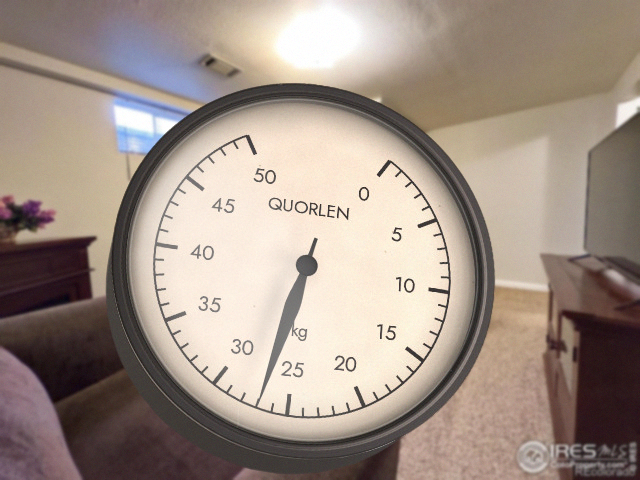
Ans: 27 kg
